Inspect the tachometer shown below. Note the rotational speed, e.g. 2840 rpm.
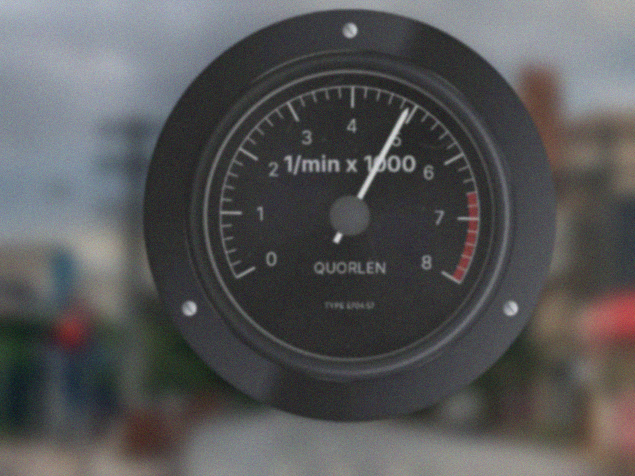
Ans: 4900 rpm
